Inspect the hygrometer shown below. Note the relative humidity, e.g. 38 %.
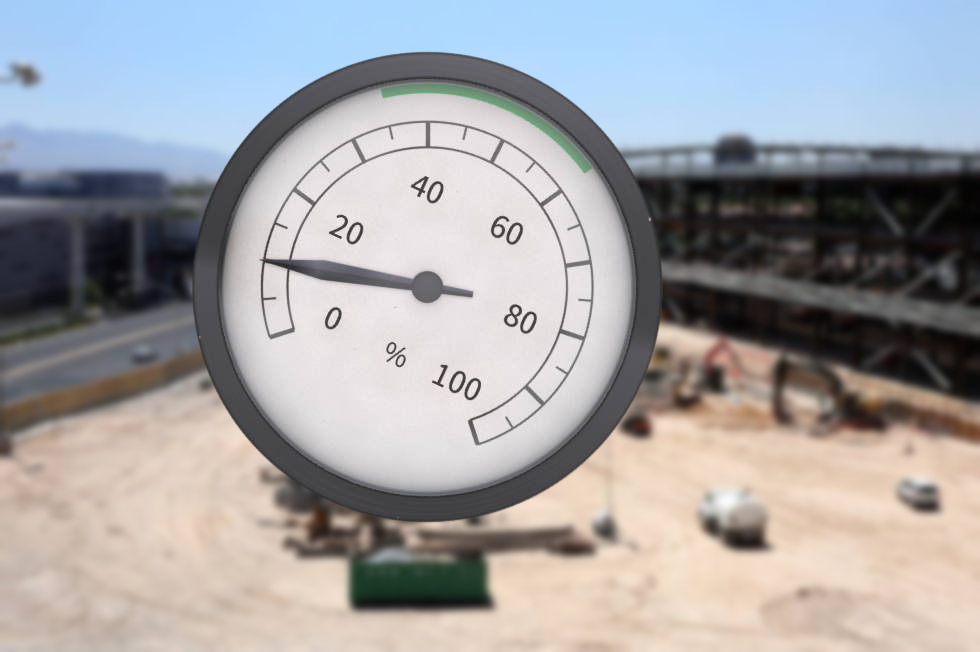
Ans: 10 %
